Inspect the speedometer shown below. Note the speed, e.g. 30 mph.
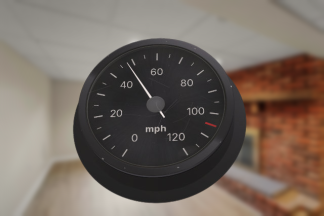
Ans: 47.5 mph
